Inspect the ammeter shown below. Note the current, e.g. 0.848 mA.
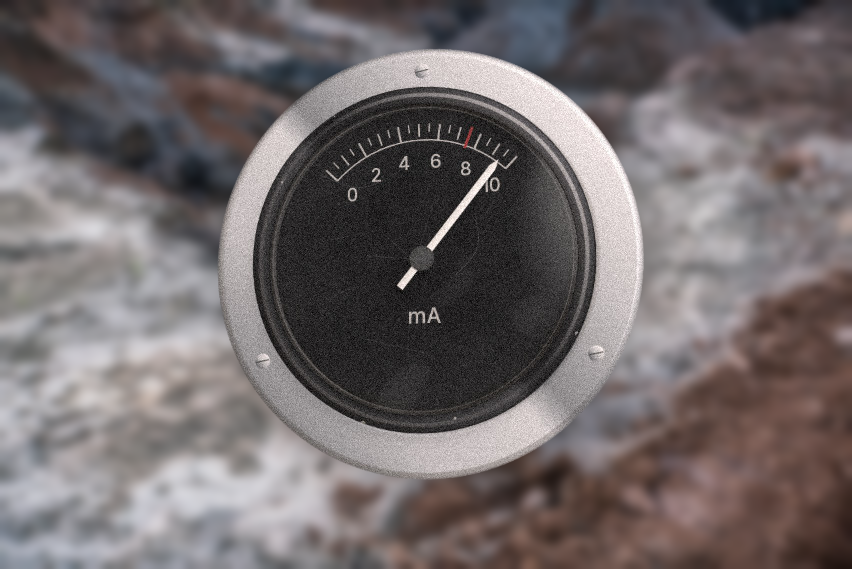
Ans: 9.5 mA
